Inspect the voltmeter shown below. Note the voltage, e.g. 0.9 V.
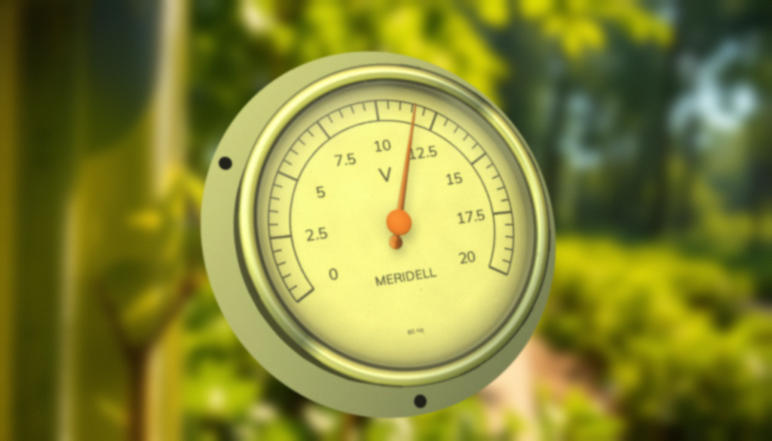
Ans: 11.5 V
